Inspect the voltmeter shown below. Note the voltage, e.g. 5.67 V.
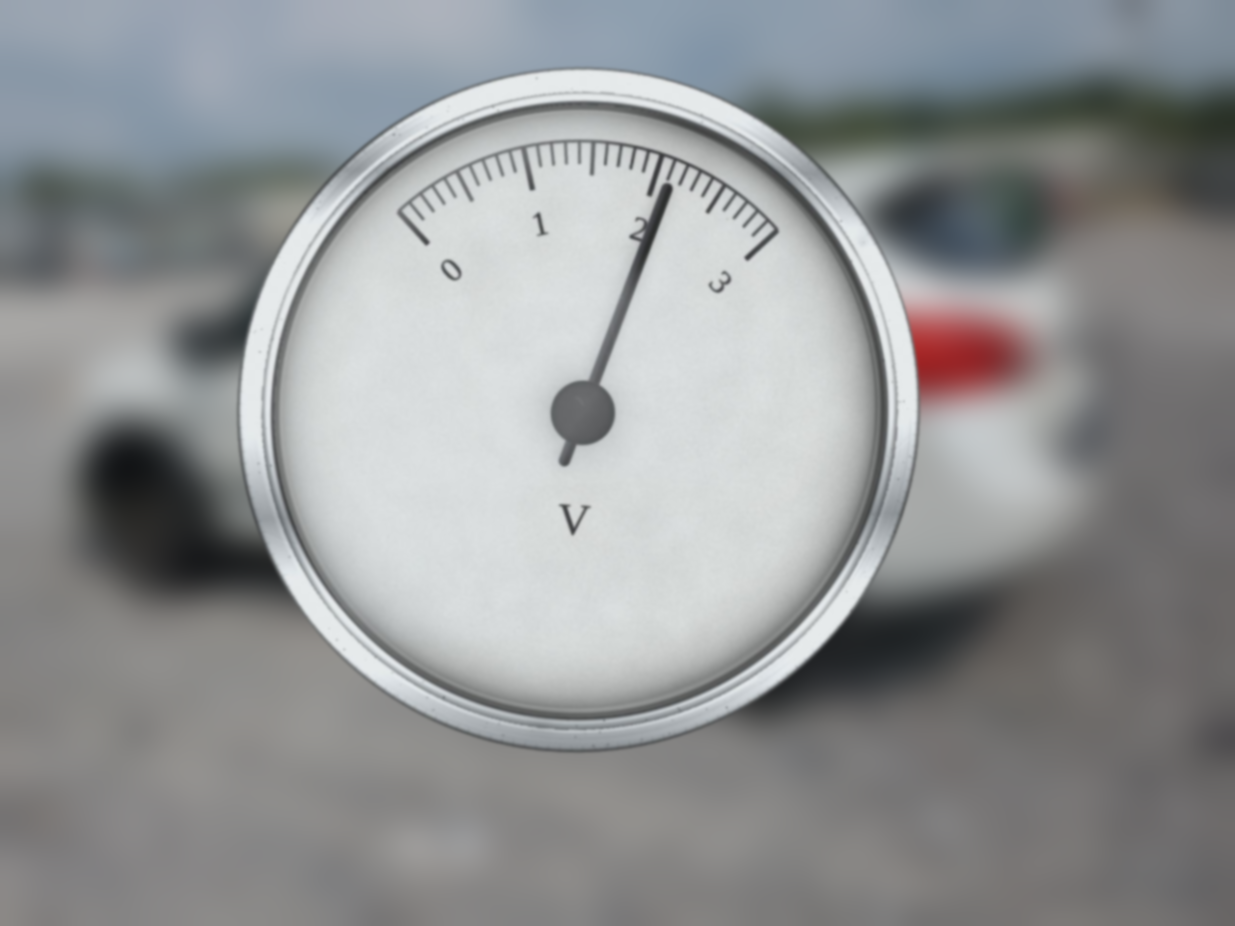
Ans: 2.1 V
